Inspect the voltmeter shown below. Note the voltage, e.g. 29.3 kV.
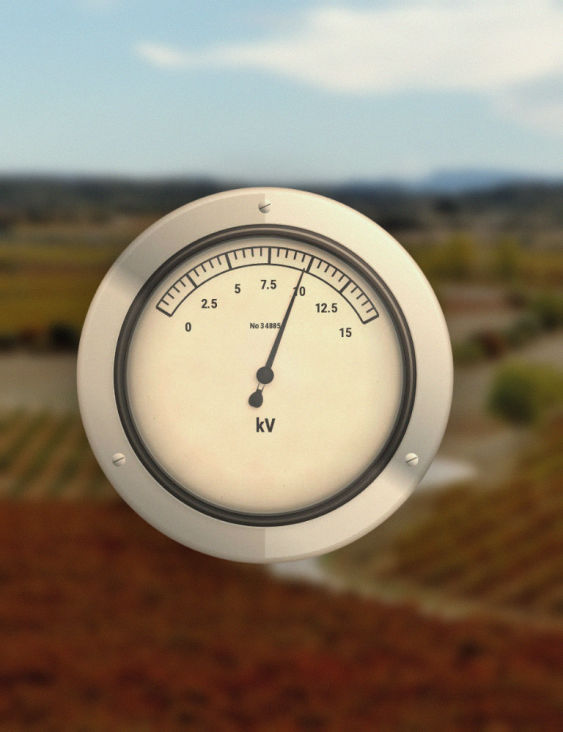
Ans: 9.75 kV
